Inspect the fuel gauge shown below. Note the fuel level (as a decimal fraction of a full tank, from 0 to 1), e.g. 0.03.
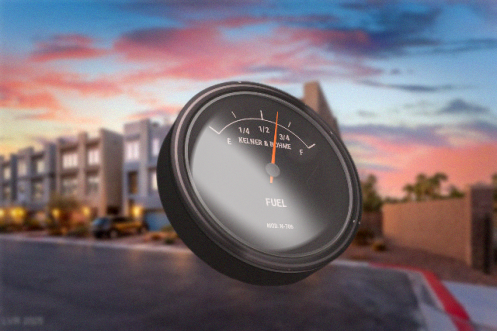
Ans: 0.625
